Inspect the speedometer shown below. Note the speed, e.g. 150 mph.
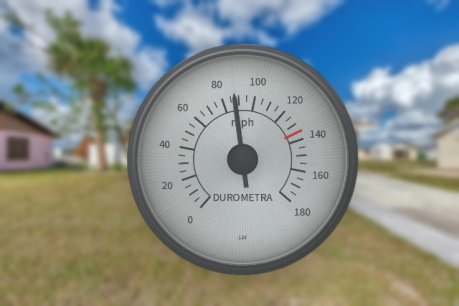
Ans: 87.5 mph
